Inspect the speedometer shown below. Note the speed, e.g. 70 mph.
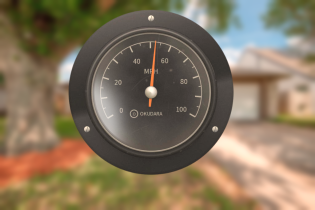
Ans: 52.5 mph
